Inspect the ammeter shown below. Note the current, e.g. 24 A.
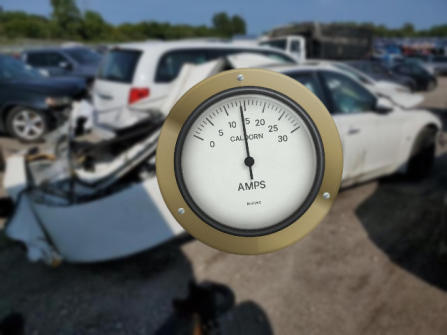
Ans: 14 A
